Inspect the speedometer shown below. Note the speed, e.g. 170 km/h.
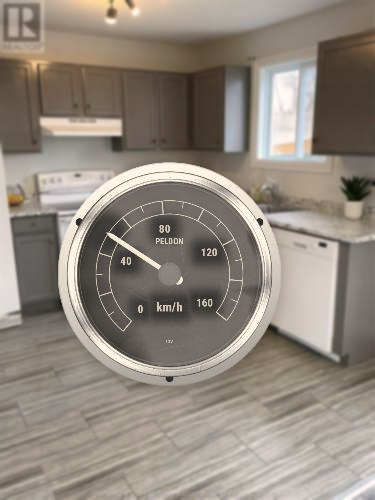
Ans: 50 km/h
